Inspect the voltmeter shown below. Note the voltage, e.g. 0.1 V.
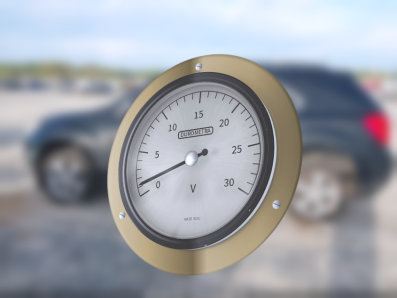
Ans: 1 V
